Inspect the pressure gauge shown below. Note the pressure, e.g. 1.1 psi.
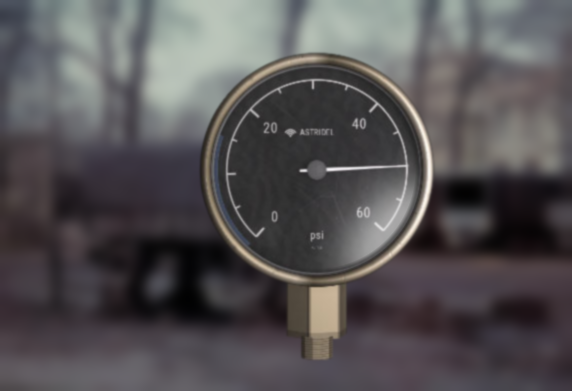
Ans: 50 psi
